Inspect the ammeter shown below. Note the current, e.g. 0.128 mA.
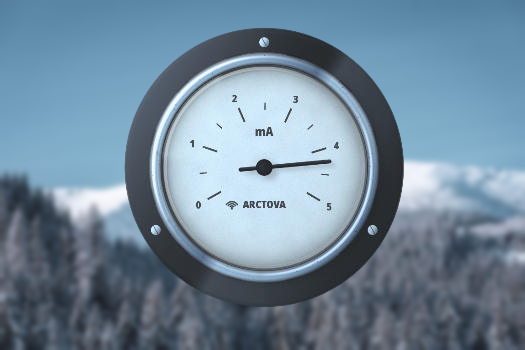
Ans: 4.25 mA
